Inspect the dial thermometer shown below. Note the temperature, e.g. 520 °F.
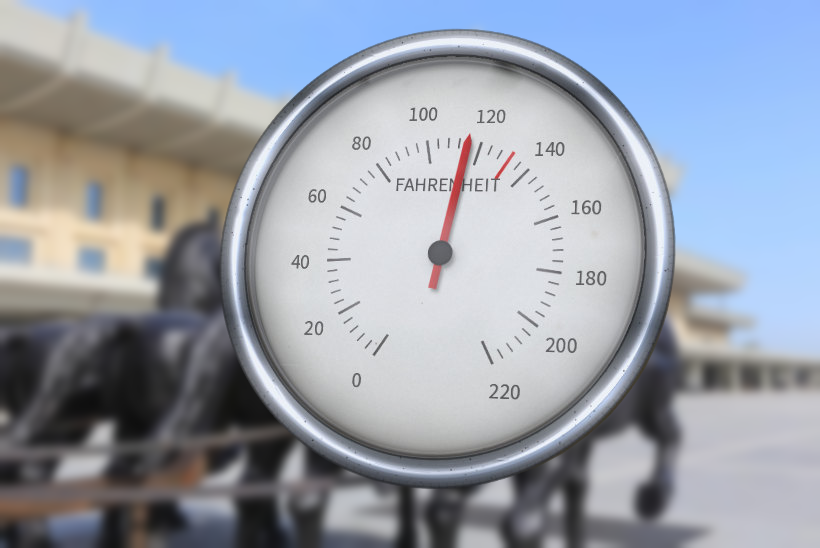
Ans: 116 °F
